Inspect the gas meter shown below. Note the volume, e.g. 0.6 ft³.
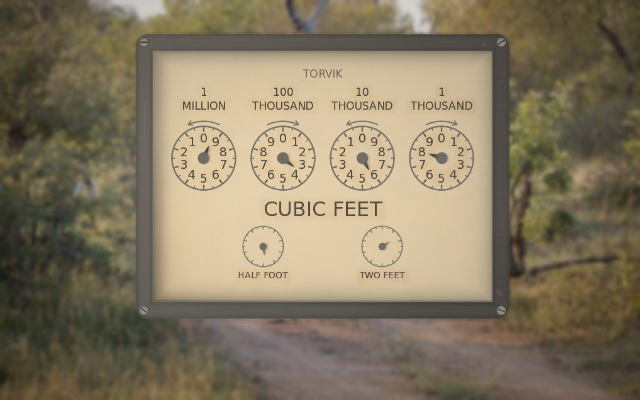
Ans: 935800 ft³
